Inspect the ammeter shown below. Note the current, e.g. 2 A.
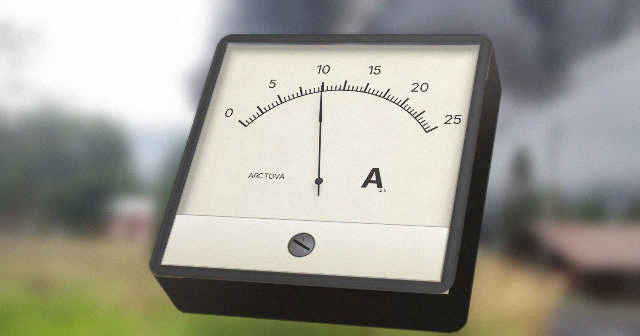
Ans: 10 A
